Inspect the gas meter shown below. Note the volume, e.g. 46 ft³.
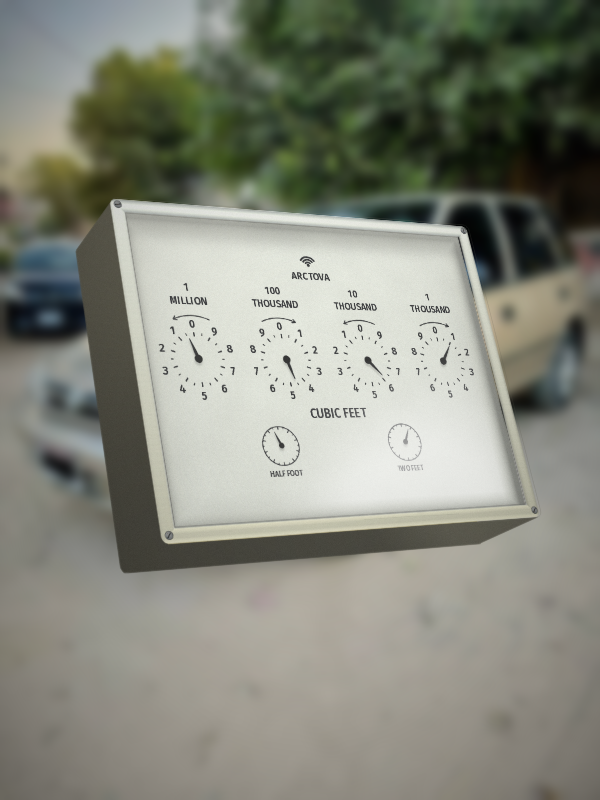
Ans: 46100 ft³
